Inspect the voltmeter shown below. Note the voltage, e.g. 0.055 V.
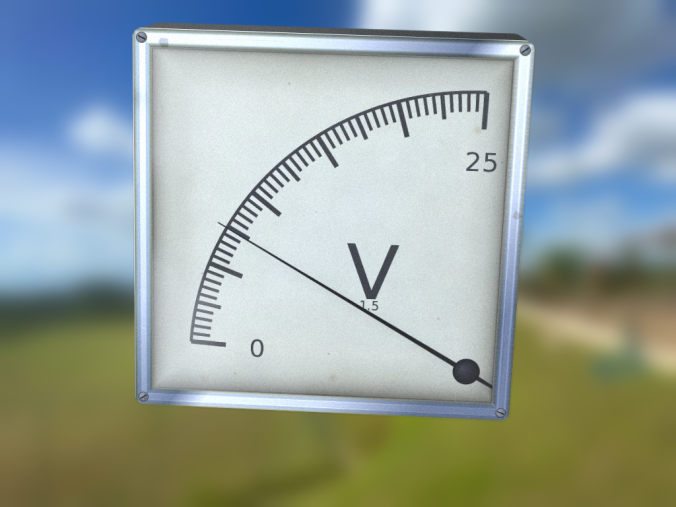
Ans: 7.5 V
